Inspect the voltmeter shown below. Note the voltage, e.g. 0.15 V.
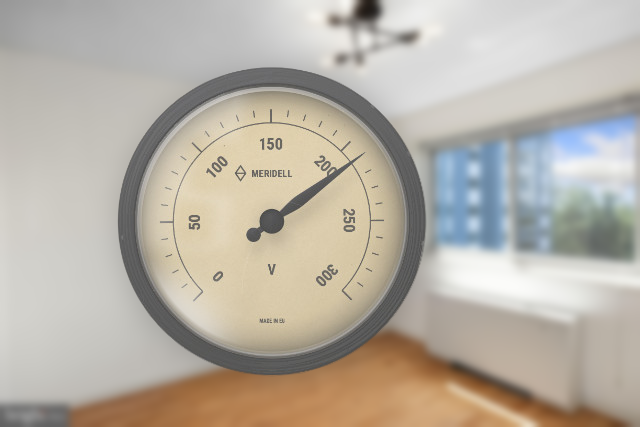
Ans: 210 V
